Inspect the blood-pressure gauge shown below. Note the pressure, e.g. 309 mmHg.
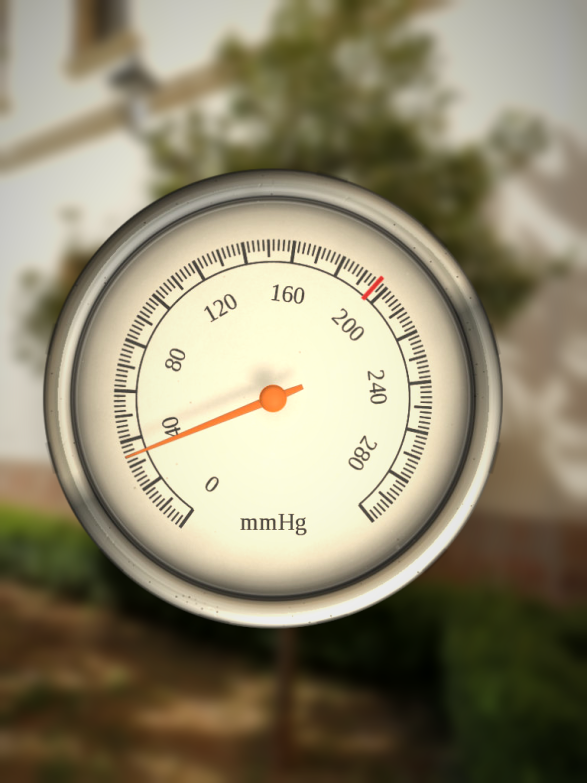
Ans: 34 mmHg
